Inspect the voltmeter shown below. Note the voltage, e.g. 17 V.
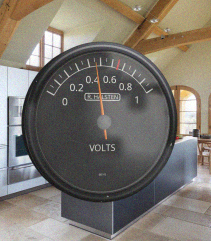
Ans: 0.45 V
